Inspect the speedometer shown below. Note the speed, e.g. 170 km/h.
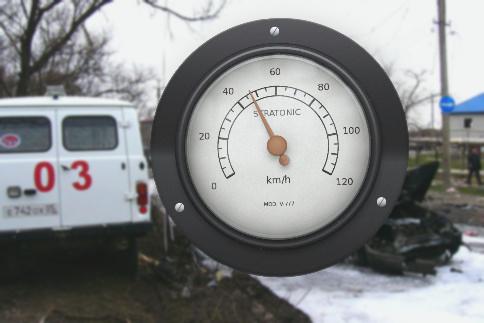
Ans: 47.5 km/h
